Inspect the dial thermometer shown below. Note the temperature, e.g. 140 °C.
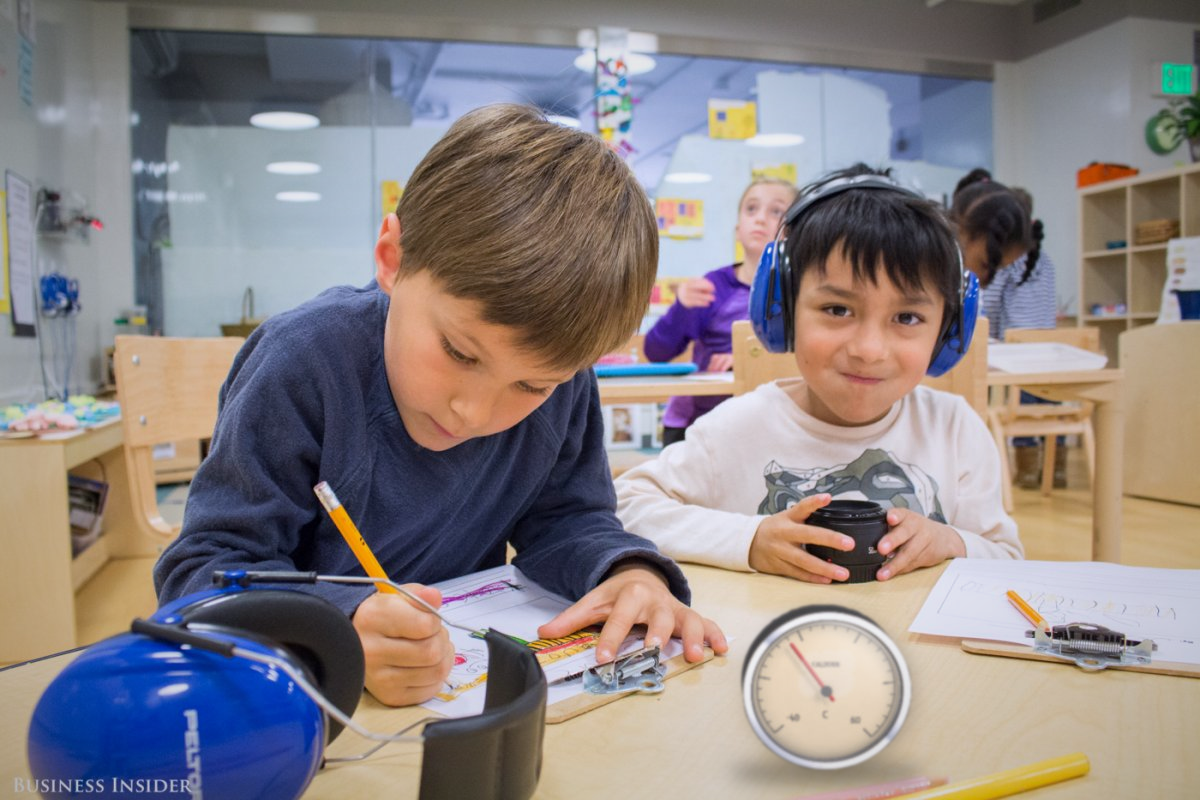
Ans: -4 °C
